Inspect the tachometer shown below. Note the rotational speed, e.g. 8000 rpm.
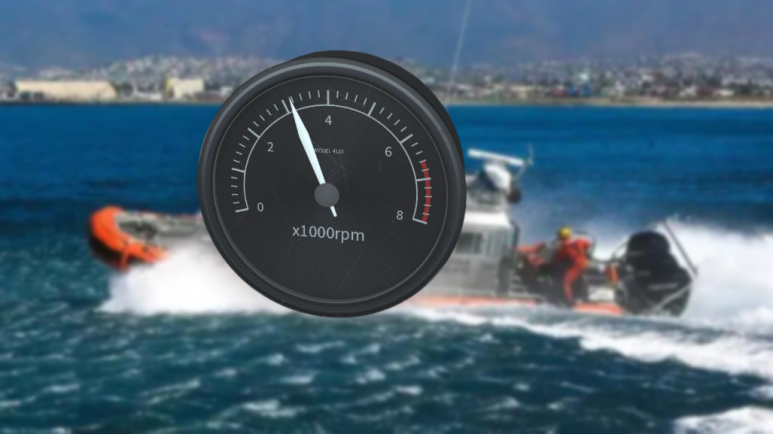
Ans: 3200 rpm
